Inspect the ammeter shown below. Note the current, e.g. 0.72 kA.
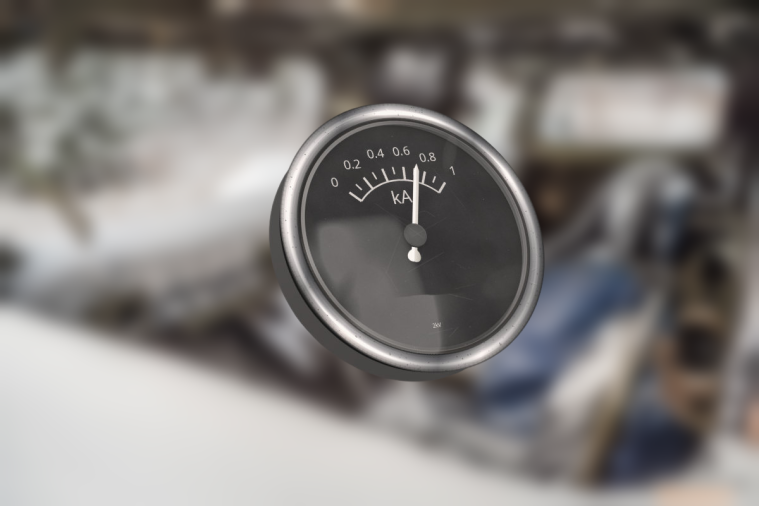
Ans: 0.7 kA
